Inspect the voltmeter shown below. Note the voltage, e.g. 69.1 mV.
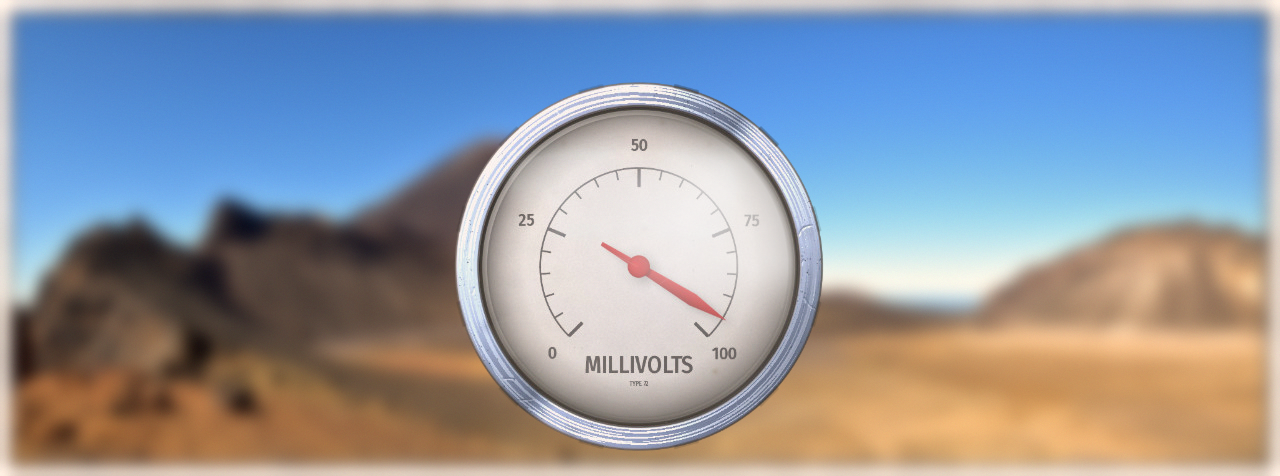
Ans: 95 mV
